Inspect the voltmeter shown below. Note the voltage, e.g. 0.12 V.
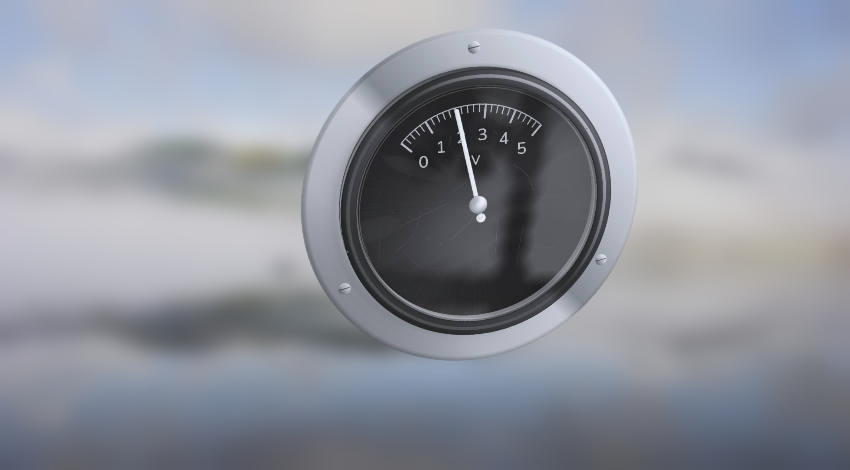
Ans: 2 V
